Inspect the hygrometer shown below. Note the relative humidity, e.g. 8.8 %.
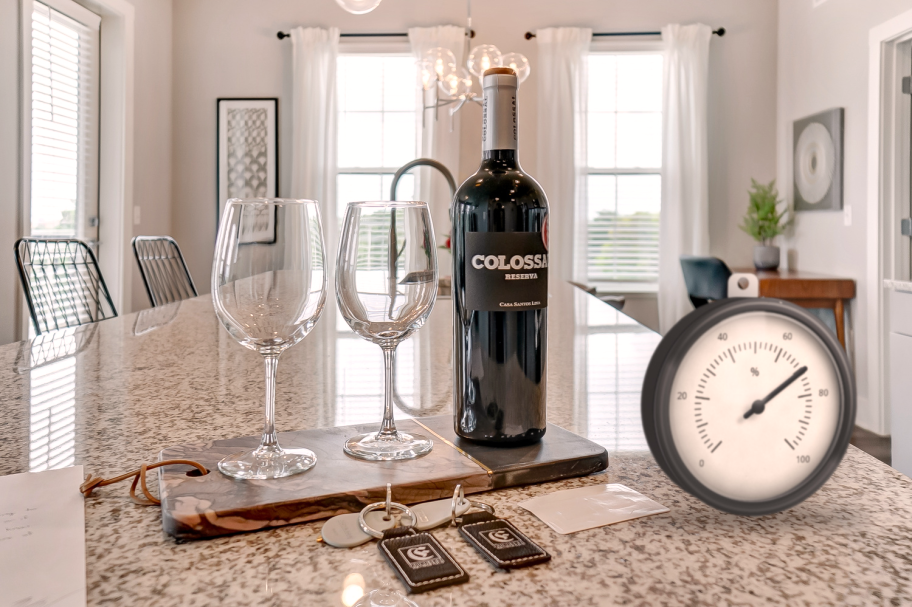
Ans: 70 %
